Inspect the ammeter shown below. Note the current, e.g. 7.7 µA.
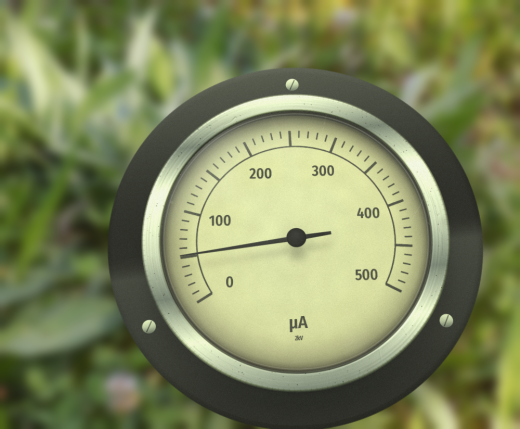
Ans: 50 µA
